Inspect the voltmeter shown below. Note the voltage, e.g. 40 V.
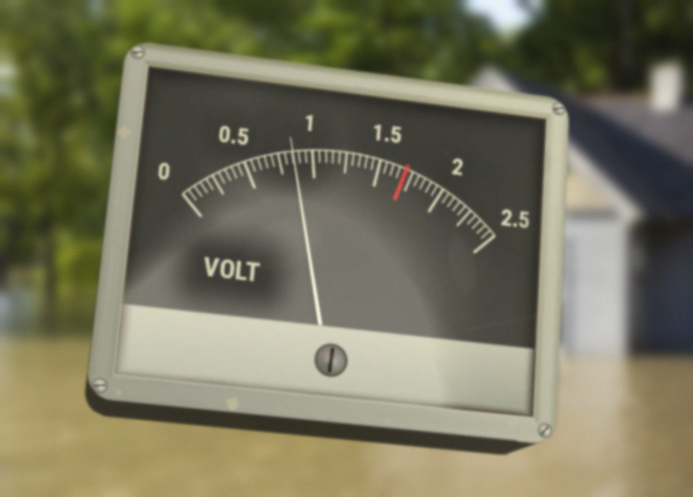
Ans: 0.85 V
